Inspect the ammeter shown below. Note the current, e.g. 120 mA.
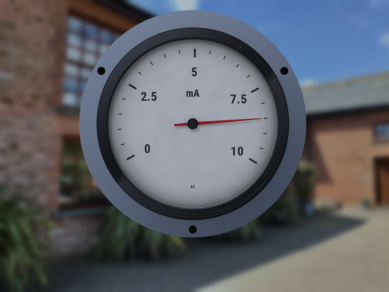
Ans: 8.5 mA
